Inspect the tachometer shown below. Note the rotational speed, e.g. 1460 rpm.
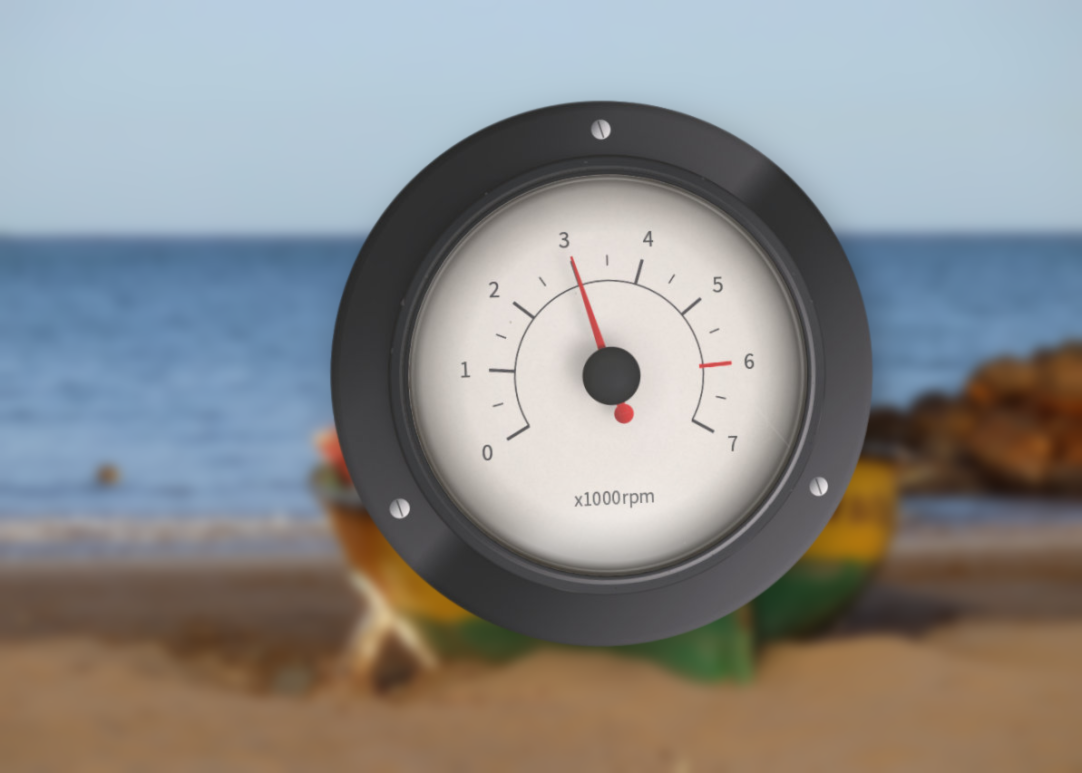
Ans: 3000 rpm
